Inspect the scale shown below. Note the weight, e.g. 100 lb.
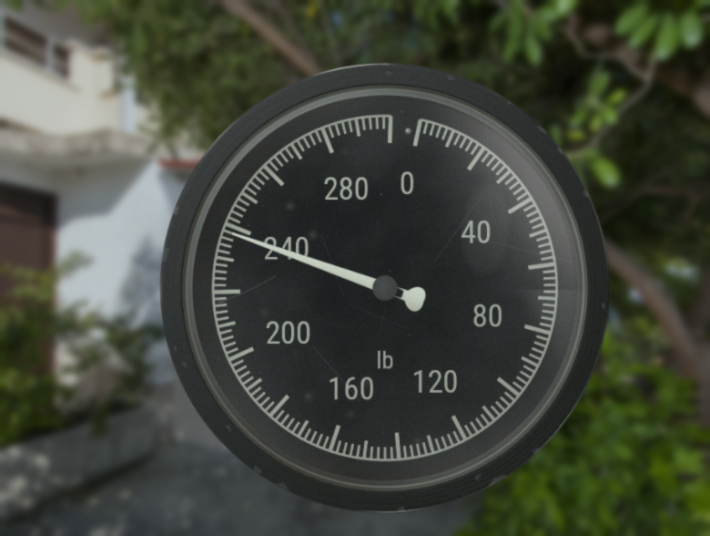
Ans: 238 lb
